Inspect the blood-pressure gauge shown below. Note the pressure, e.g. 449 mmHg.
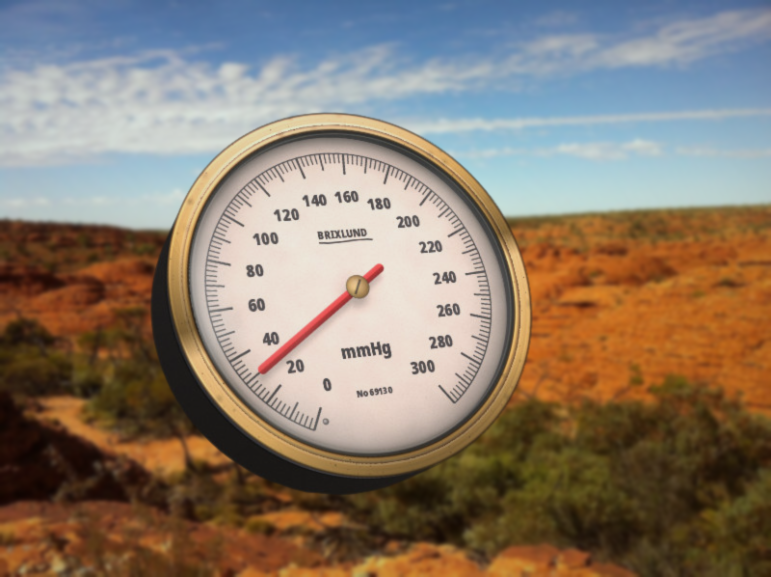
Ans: 30 mmHg
